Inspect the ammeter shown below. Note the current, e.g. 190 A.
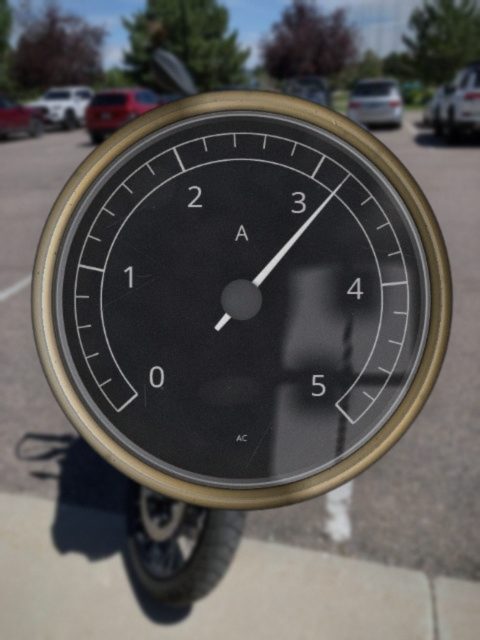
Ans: 3.2 A
